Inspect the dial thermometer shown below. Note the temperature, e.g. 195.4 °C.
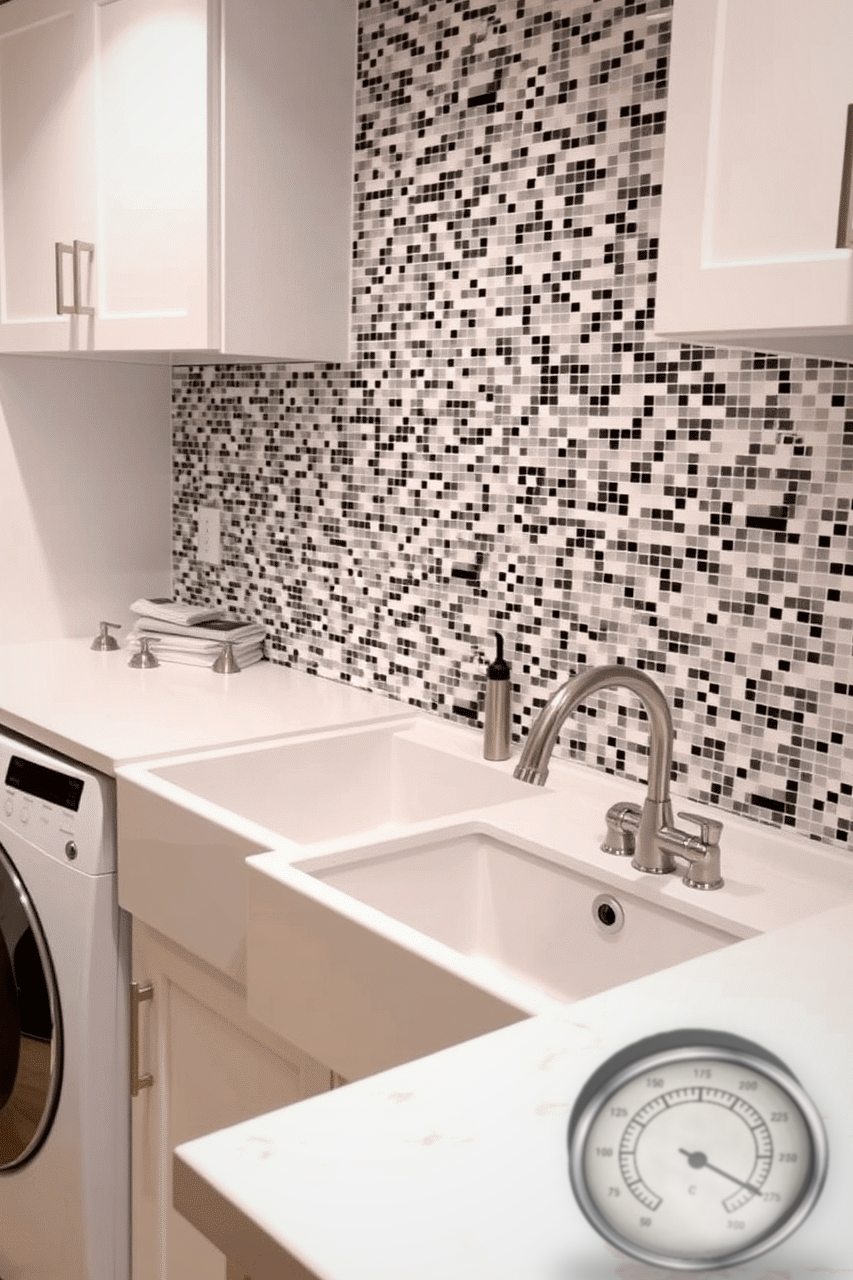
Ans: 275 °C
